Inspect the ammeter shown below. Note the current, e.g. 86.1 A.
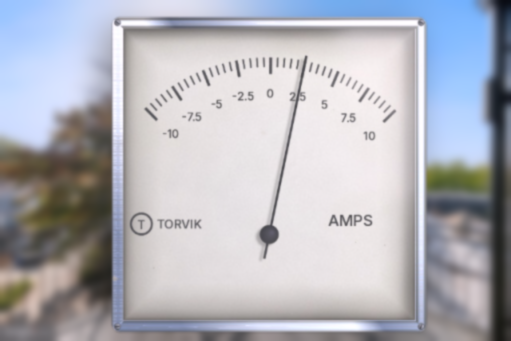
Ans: 2.5 A
